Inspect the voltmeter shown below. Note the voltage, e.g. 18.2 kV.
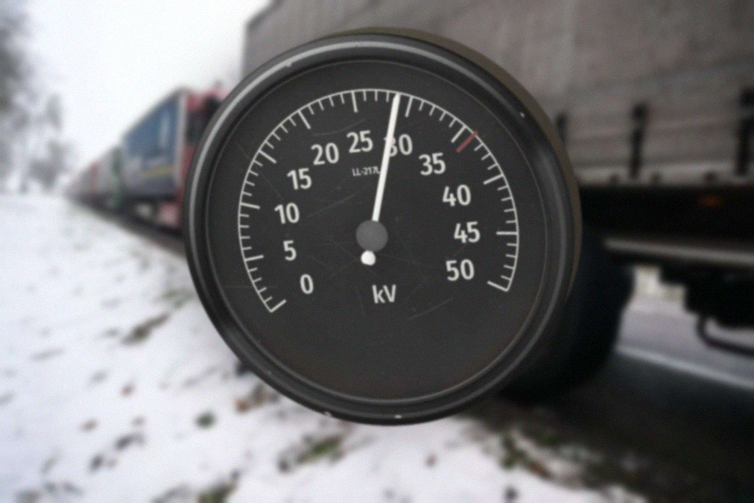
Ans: 29 kV
